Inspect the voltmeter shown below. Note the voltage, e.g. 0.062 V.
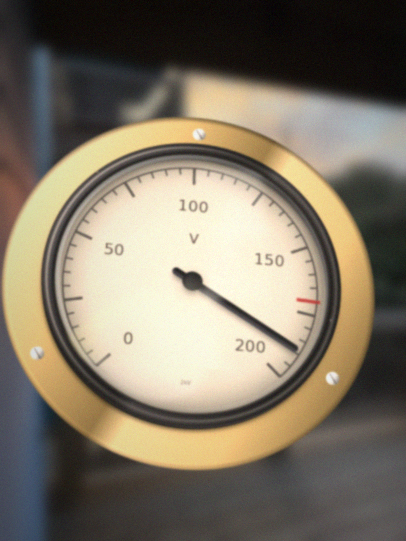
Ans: 190 V
